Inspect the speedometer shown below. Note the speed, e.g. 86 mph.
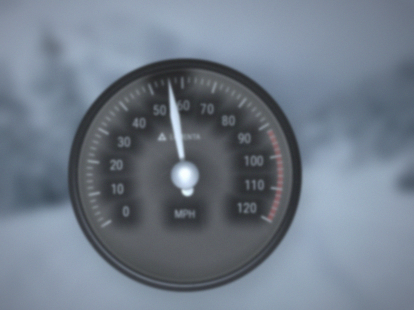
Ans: 56 mph
